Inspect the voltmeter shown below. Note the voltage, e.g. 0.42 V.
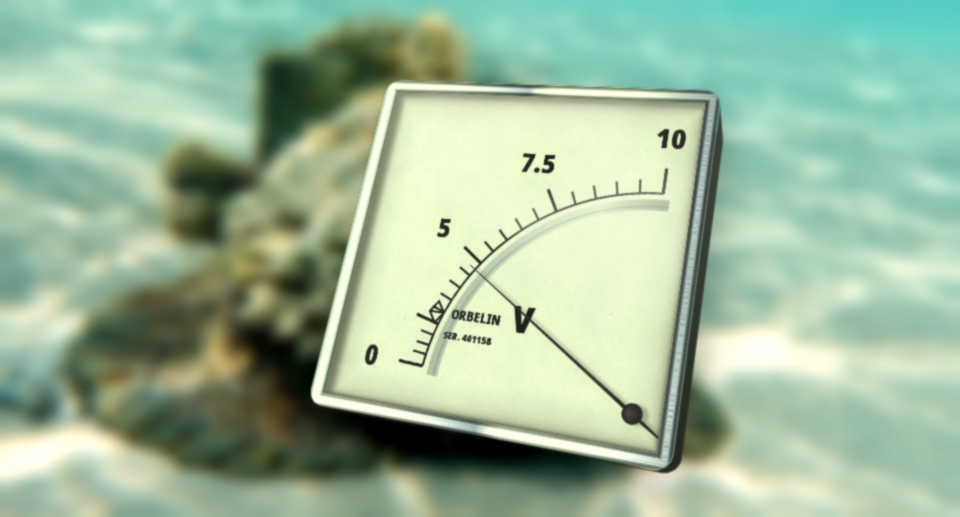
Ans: 4.75 V
